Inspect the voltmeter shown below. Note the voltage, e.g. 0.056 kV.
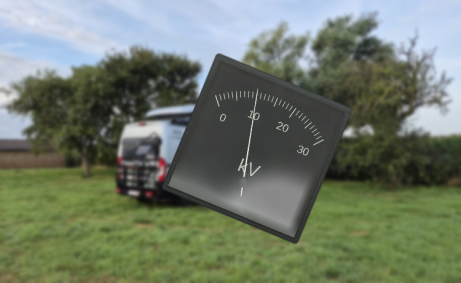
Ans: 10 kV
